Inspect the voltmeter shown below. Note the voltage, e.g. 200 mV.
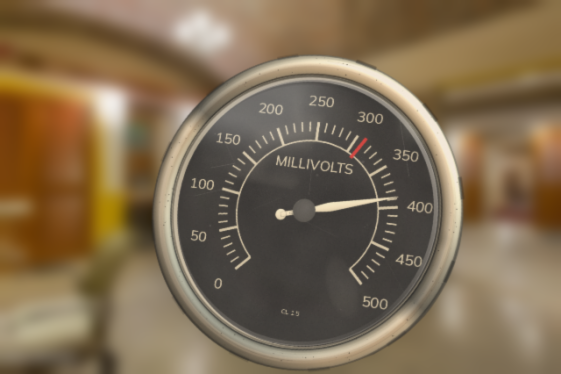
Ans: 390 mV
